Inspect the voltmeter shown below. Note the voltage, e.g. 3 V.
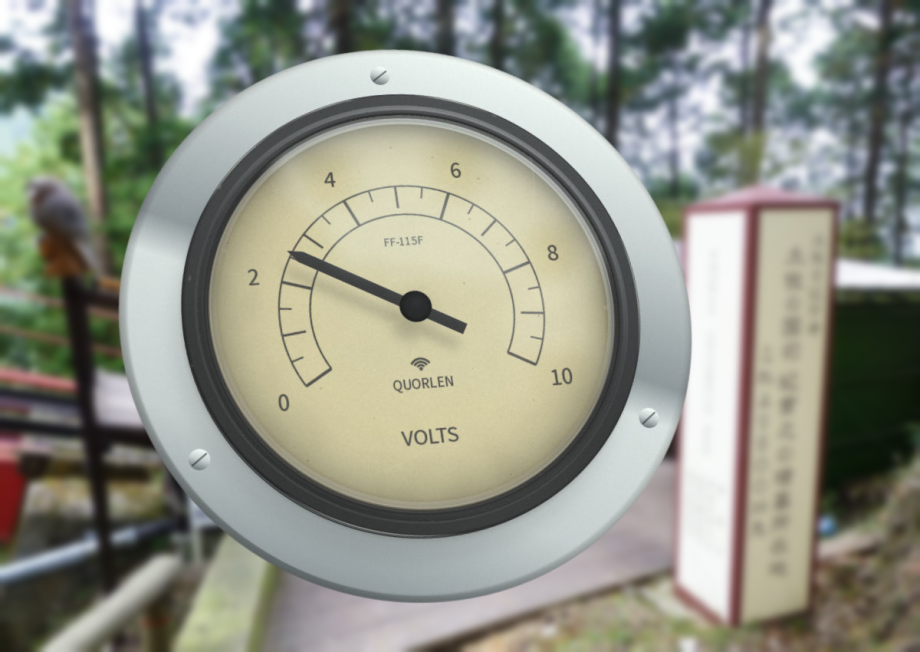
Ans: 2.5 V
